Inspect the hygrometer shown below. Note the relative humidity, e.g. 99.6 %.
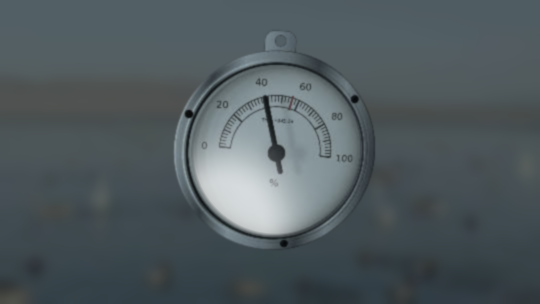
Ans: 40 %
